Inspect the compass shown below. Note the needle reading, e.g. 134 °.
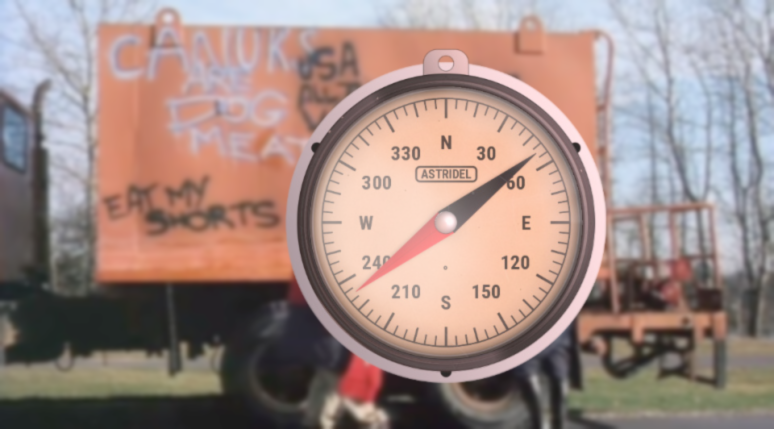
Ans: 232.5 °
